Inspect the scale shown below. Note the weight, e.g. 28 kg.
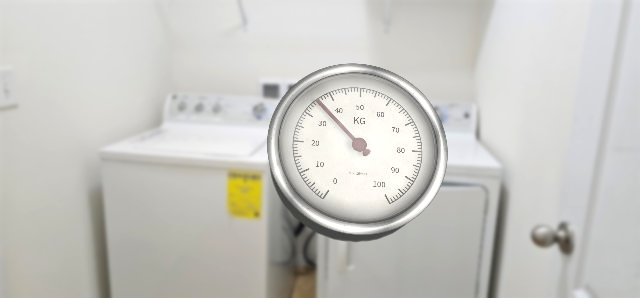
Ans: 35 kg
